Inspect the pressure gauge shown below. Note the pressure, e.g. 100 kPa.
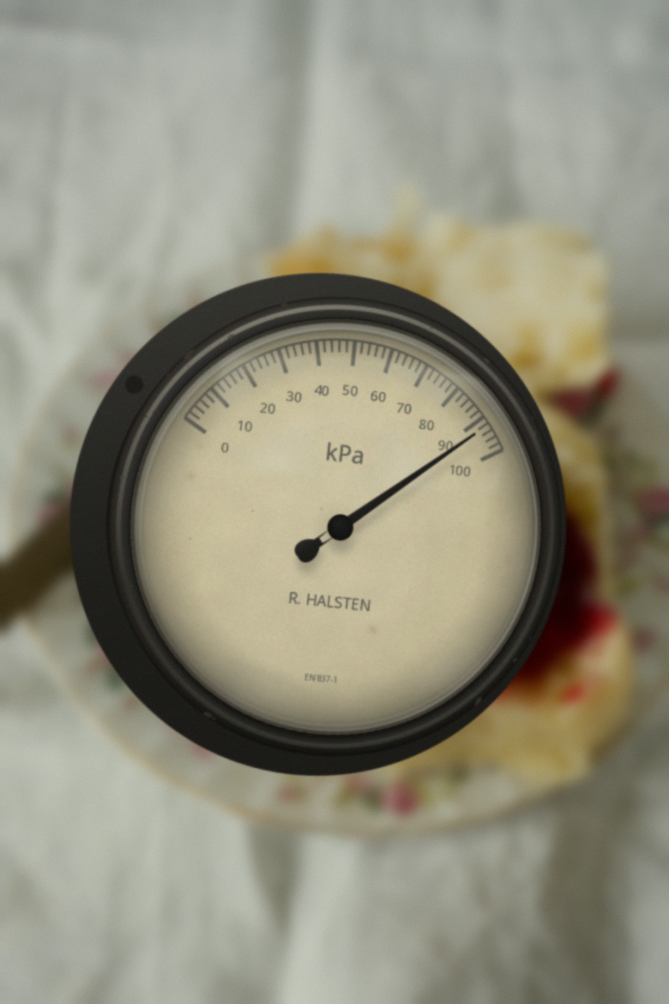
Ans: 92 kPa
